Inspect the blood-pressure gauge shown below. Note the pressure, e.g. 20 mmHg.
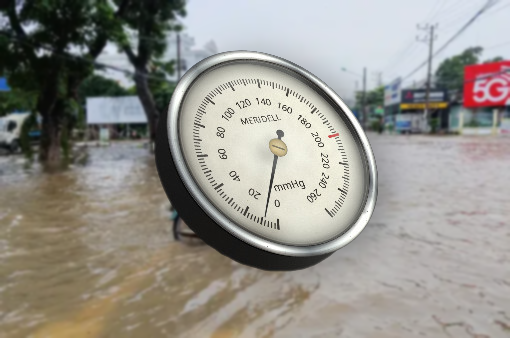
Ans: 10 mmHg
